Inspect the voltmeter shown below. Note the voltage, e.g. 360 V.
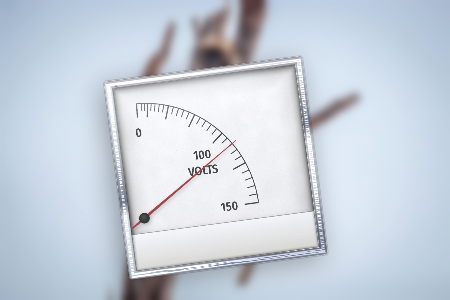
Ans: 110 V
